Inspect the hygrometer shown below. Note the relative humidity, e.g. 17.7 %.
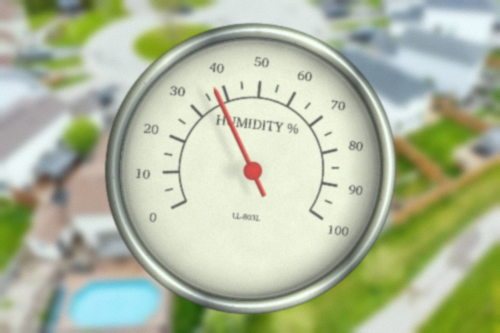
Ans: 37.5 %
